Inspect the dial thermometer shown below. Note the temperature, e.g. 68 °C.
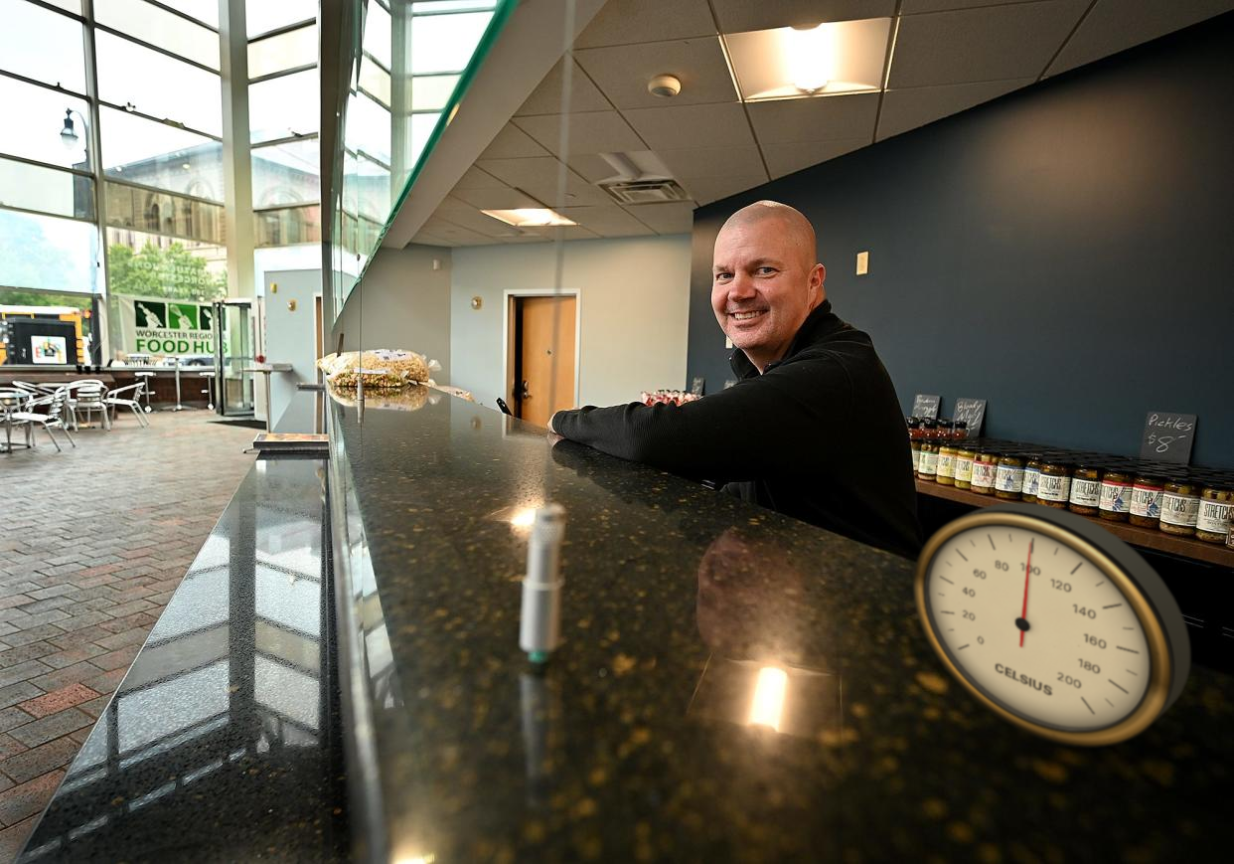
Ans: 100 °C
